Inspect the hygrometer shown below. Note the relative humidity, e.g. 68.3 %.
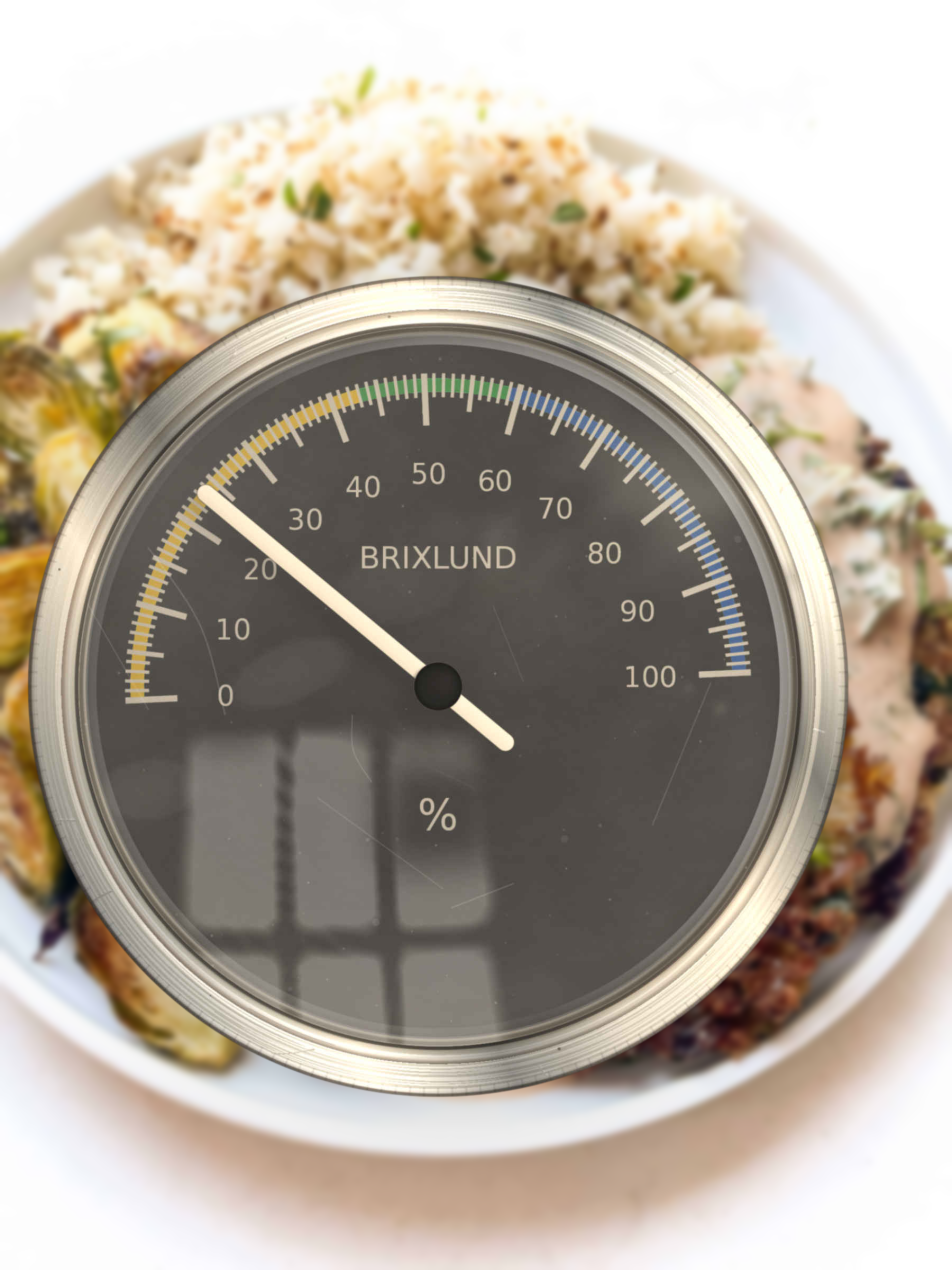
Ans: 23.5 %
